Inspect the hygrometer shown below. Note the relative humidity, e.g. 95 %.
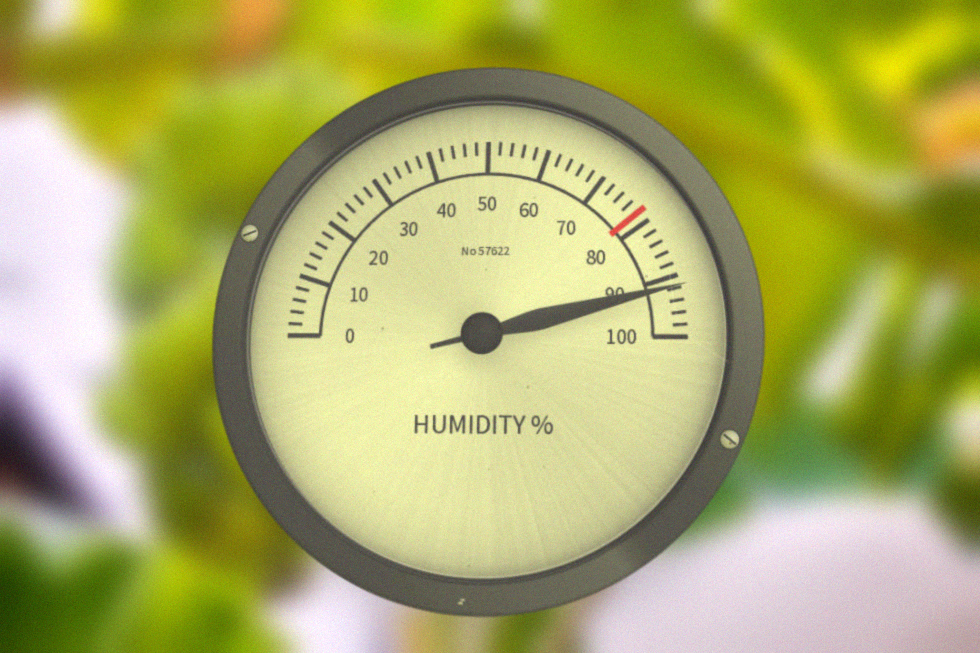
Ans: 92 %
